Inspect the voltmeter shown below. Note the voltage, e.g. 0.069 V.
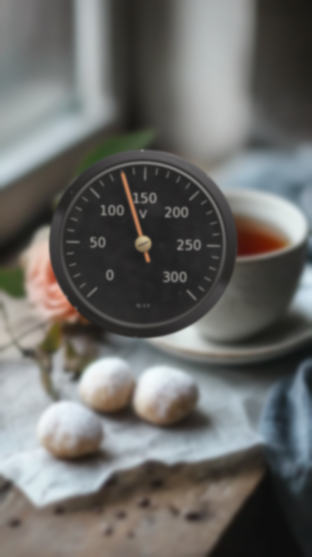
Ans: 130 V
